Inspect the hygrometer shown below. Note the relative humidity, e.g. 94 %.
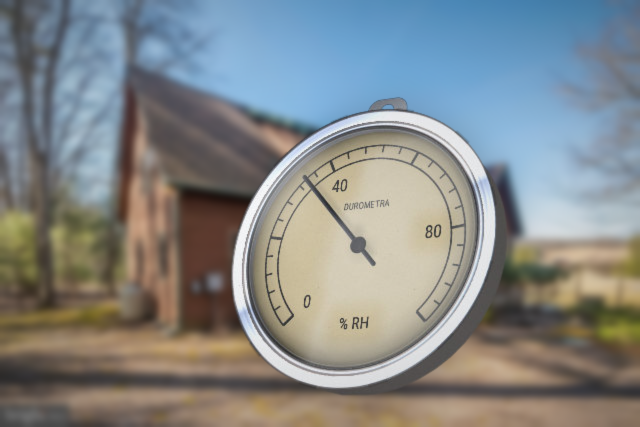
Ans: 34 %
